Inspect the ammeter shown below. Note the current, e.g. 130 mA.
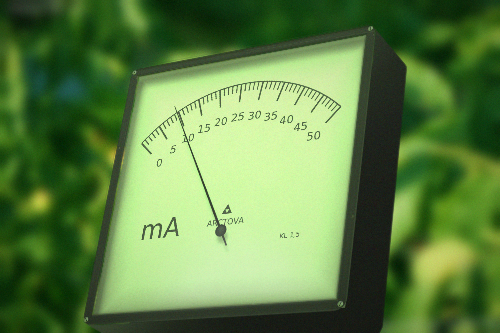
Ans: 10 mA
